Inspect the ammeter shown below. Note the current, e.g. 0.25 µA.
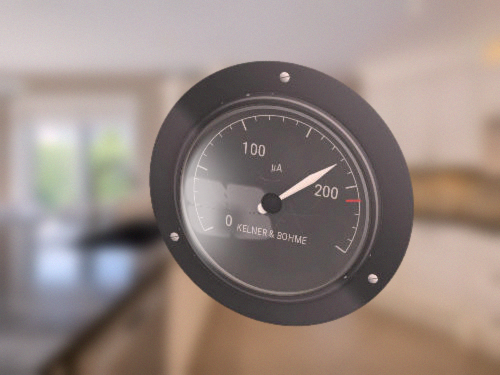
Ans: 180 µA
